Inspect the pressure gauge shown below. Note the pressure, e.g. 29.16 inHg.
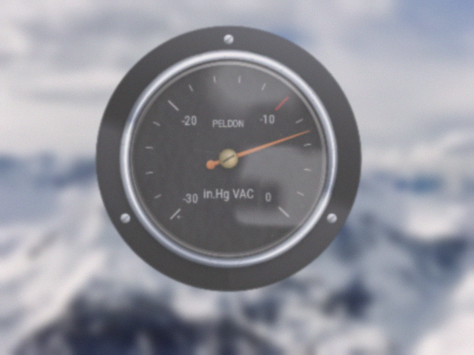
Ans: -7 inHg
